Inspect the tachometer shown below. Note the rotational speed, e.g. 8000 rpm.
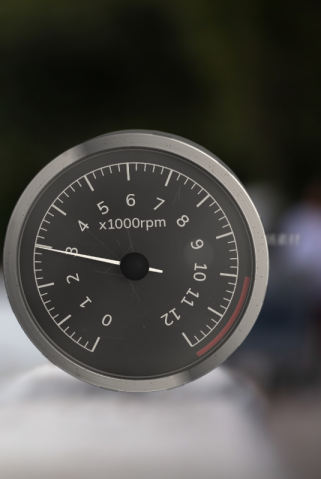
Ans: 3000 rpm
